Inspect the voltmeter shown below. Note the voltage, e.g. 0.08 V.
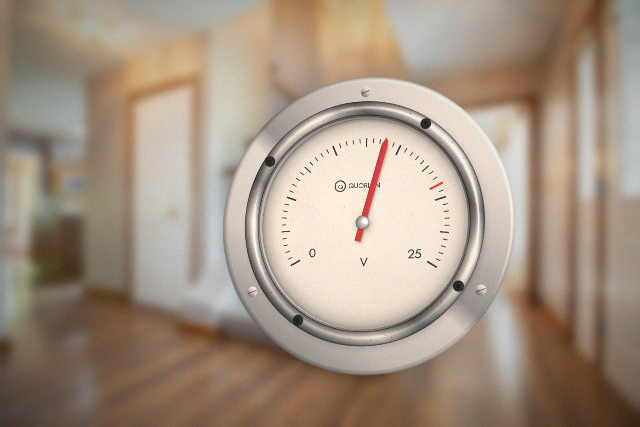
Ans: 14 V
